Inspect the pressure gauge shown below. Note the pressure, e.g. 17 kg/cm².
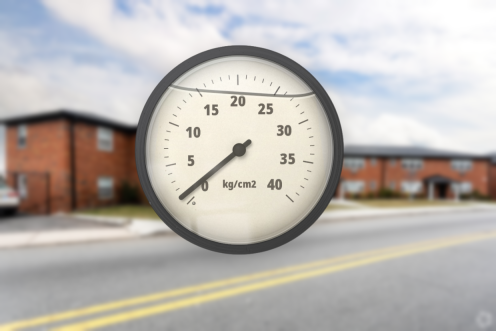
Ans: 1 kg/cm²
